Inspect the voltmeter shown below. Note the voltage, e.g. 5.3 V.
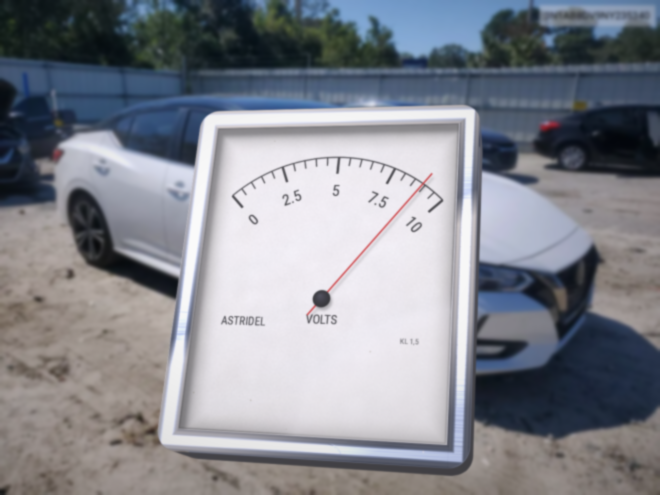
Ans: 9 V
